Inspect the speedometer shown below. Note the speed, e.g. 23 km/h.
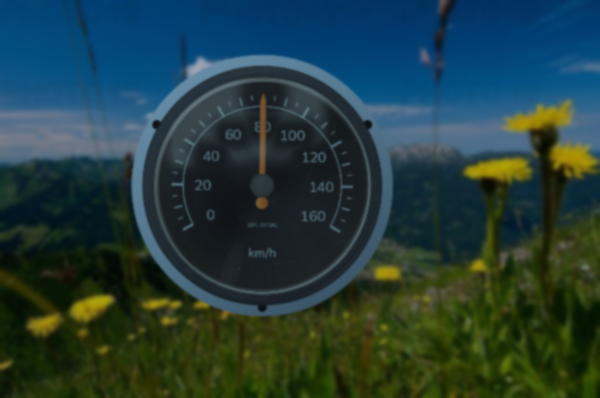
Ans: 80 km/h
